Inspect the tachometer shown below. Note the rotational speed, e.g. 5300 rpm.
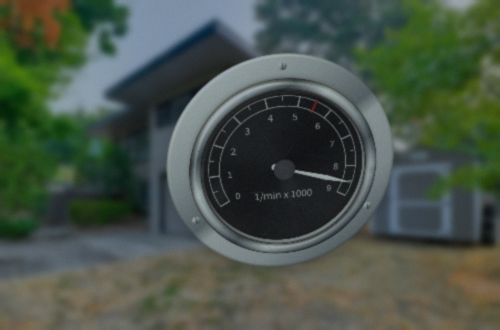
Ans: 8500 rpm
